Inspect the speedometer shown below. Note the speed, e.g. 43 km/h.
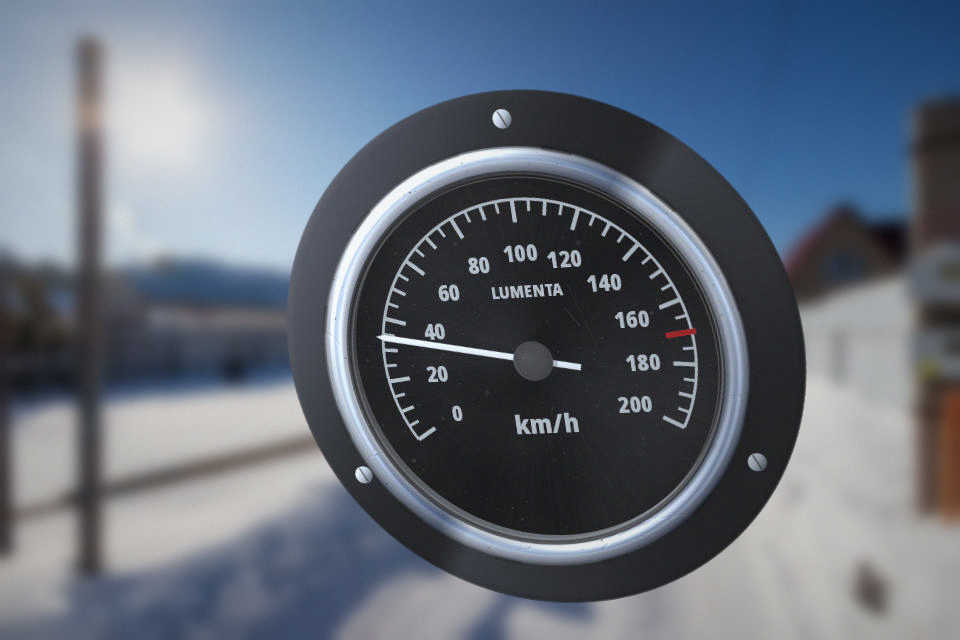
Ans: 35 km/h
